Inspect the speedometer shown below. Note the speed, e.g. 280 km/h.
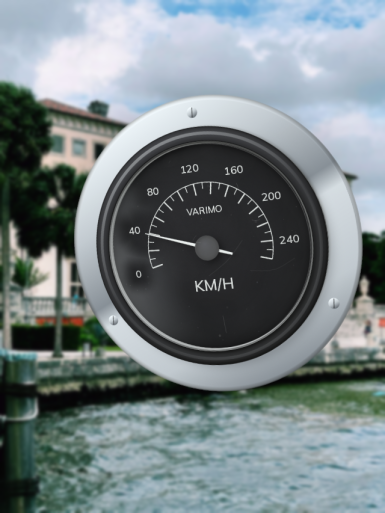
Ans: 40 km/h
